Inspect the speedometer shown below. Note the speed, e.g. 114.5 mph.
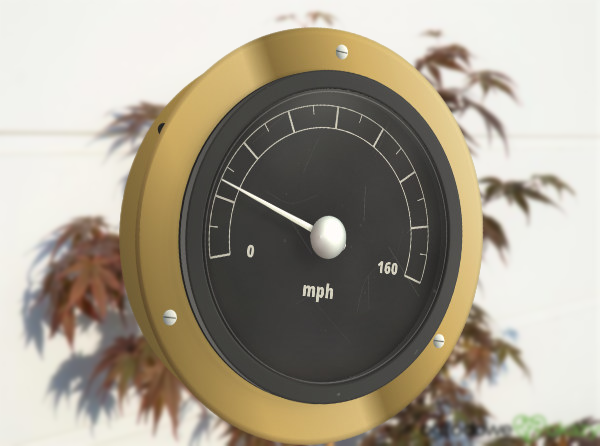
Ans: 25 mph
